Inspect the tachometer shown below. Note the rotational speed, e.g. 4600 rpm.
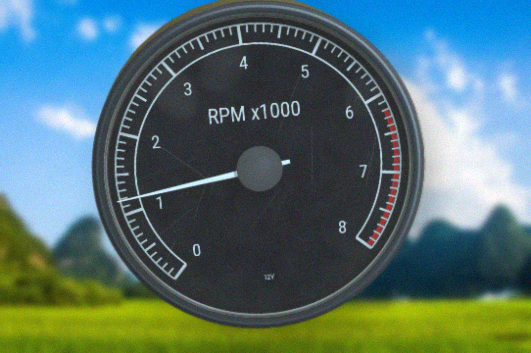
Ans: 1200 rpm
